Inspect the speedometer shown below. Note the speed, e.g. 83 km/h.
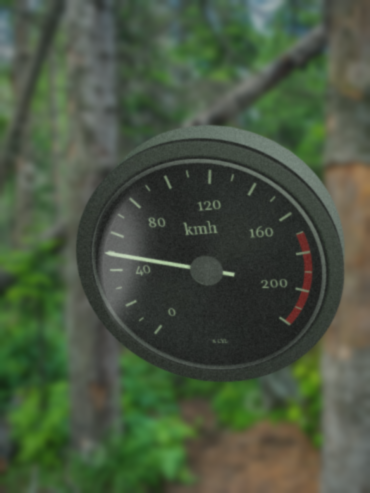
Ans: 50 km/h
